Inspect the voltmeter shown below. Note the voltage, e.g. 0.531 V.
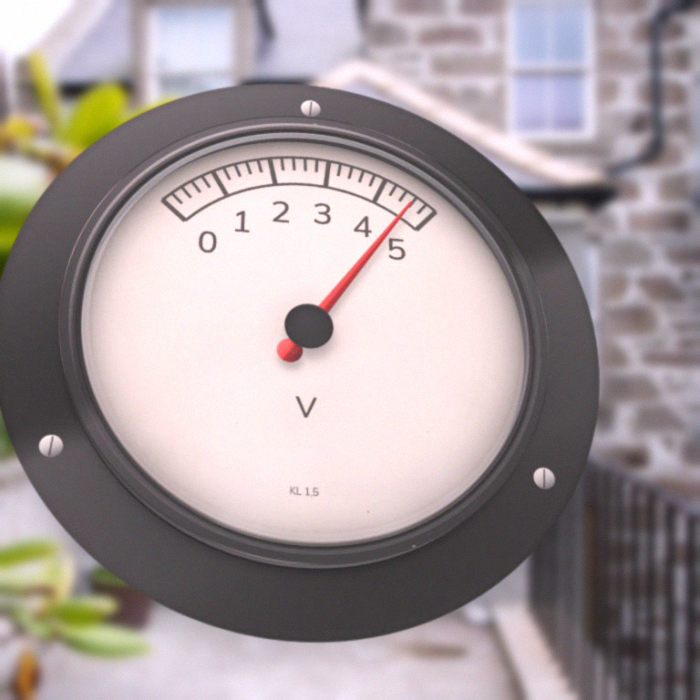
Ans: 4.6 V
